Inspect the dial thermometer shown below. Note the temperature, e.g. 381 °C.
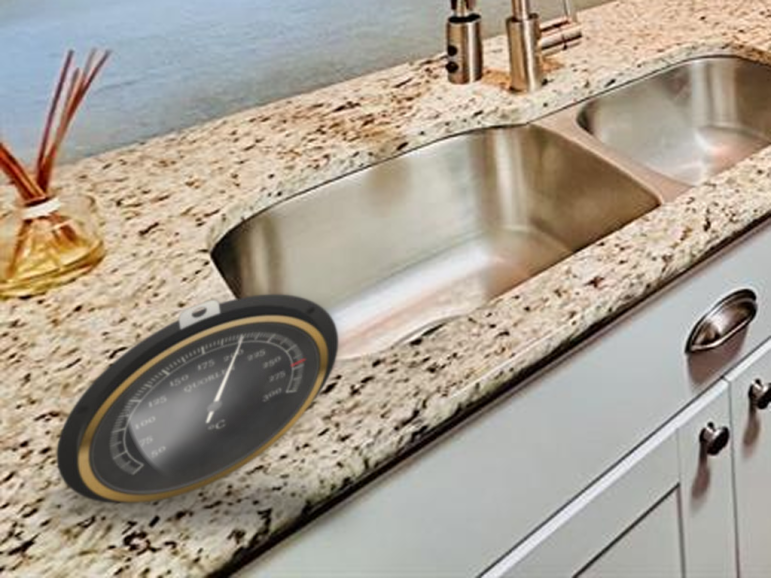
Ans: 200 °C
